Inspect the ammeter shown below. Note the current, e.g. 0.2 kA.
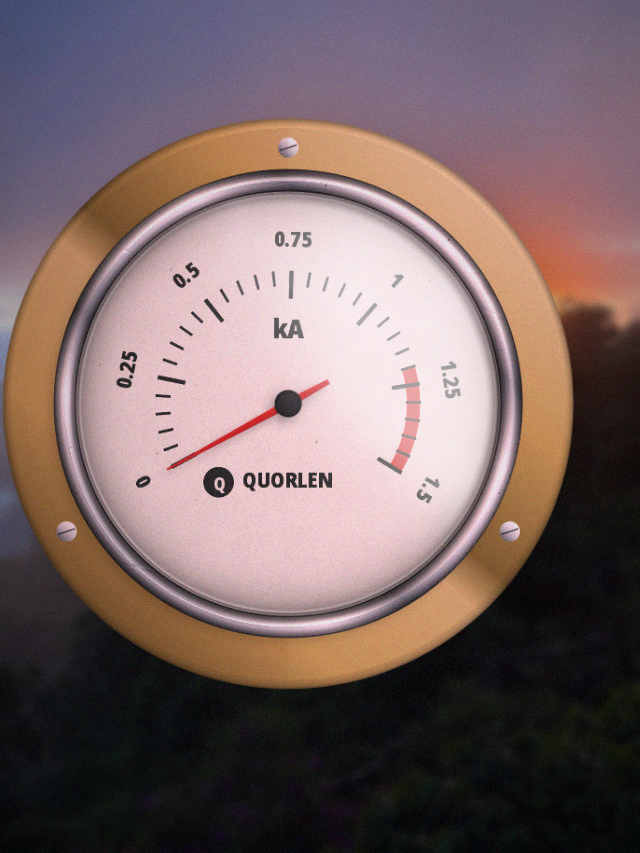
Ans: 0 kA
